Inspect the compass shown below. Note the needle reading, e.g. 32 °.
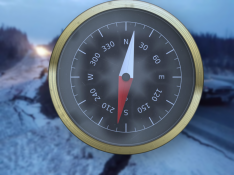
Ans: 190 °
